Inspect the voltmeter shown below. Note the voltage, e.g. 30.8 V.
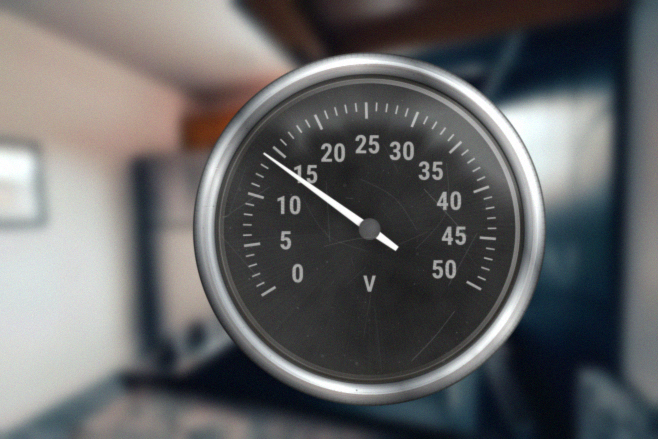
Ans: 14 V
